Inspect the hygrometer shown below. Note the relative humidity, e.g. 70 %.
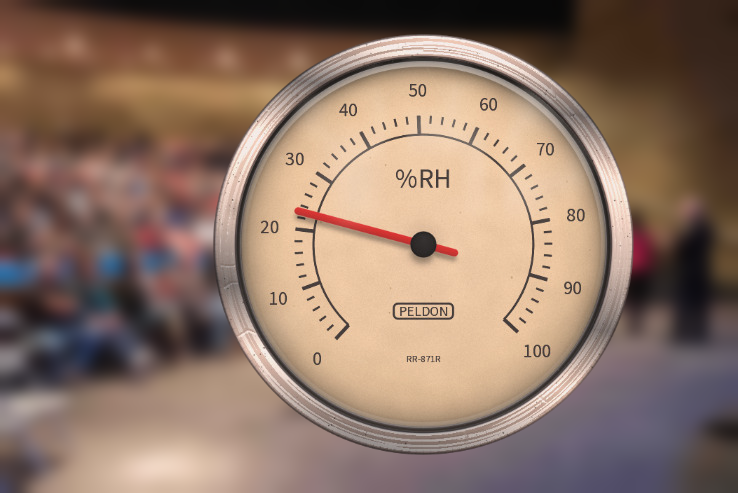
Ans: 23 %
